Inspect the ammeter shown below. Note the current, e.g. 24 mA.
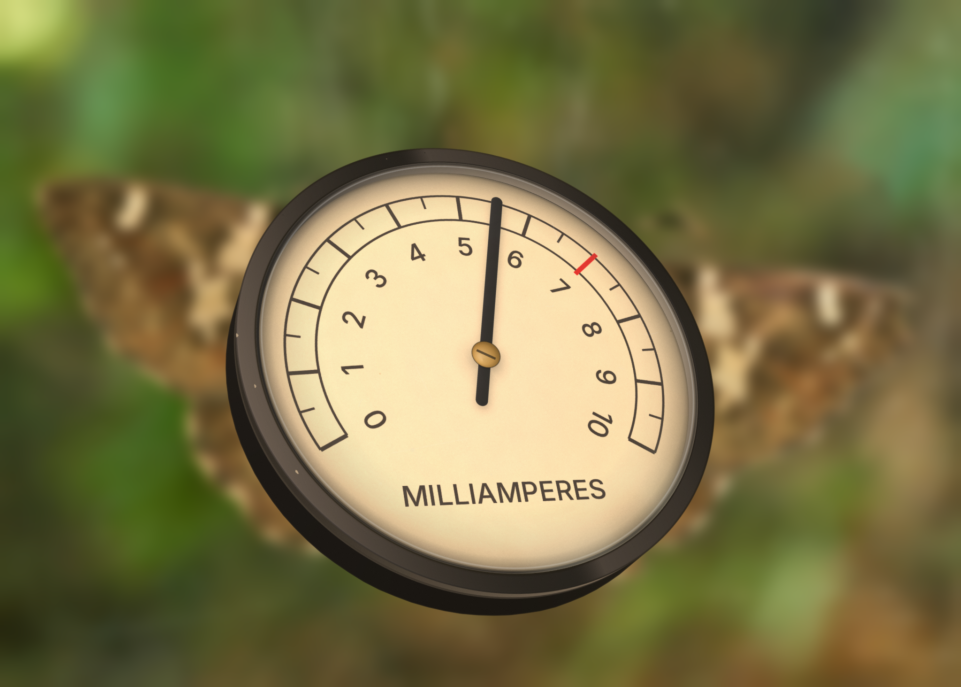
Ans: 5.5 mA
